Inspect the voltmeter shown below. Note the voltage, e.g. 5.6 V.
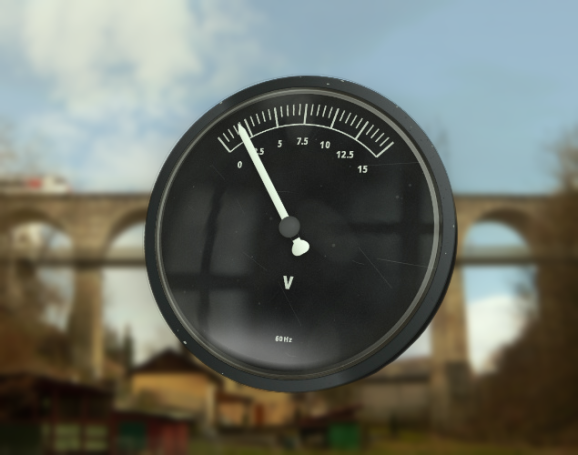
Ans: 2 V
